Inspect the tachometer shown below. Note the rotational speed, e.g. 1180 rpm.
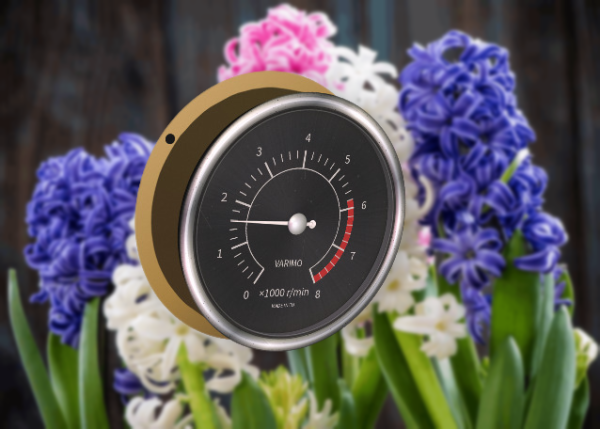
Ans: 1600 rpm
